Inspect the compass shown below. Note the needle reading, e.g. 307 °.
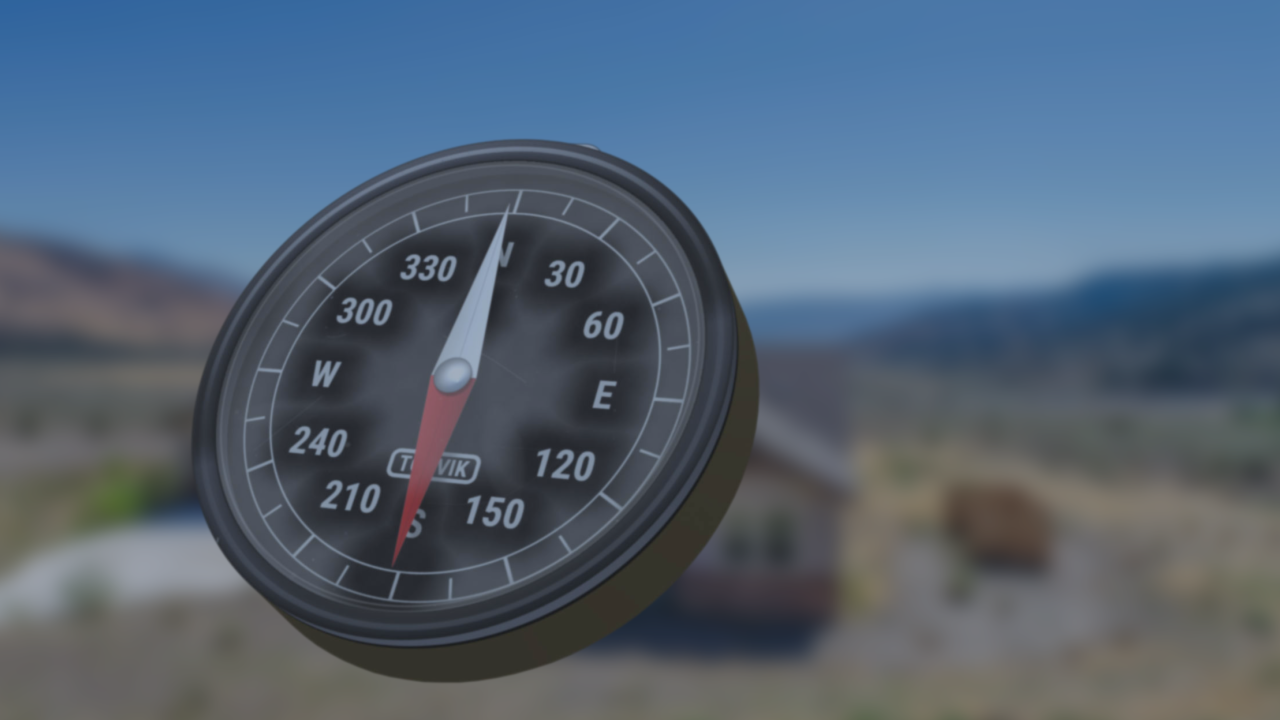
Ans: 180 °
